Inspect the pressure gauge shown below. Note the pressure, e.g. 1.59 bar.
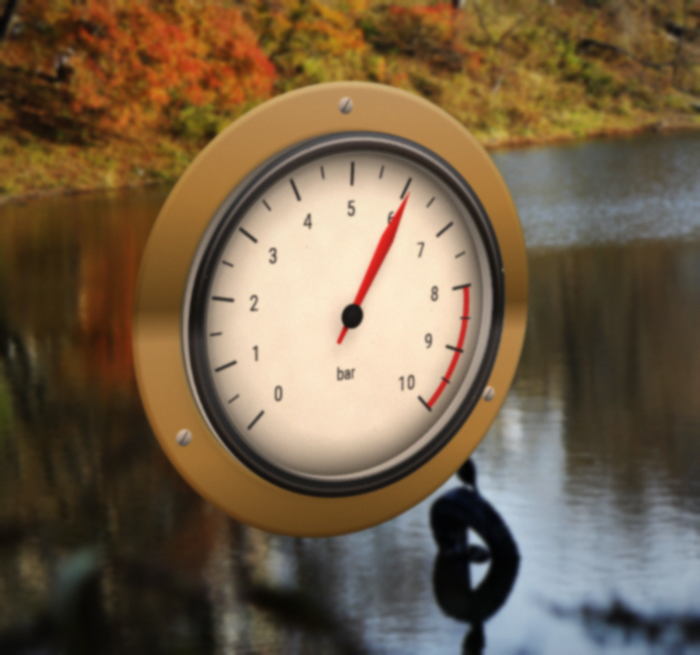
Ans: 6 bar
